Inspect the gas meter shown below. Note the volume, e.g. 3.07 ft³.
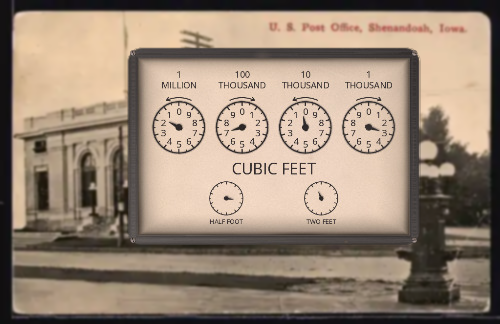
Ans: 170300 ft³
